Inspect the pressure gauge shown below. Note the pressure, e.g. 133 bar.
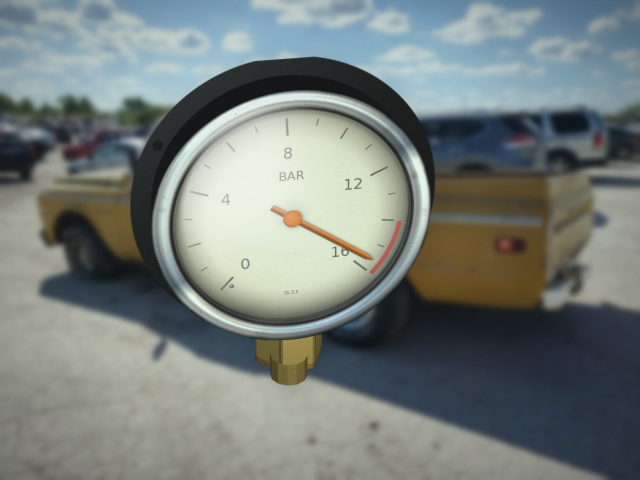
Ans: 15.5 bar
